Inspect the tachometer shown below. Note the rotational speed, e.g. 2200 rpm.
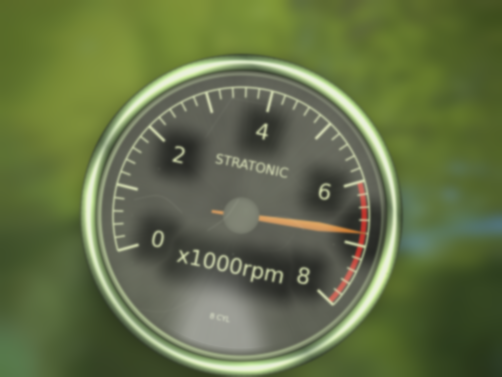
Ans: 6800 rpm
